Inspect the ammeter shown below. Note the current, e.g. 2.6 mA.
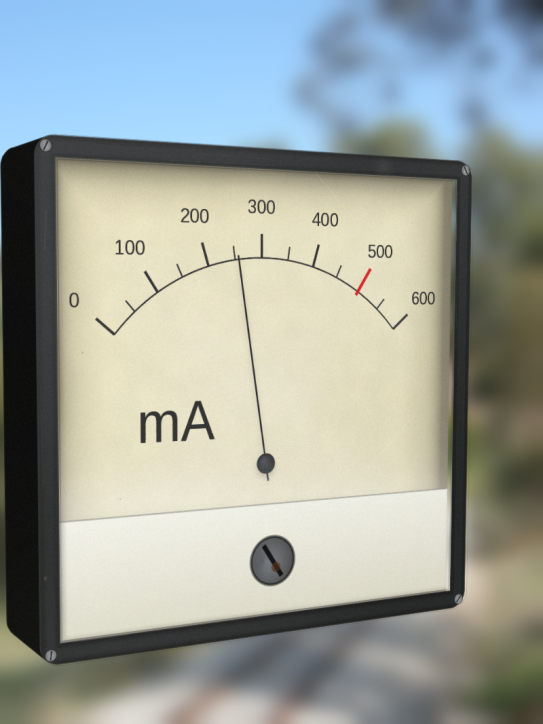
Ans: 250 mA
